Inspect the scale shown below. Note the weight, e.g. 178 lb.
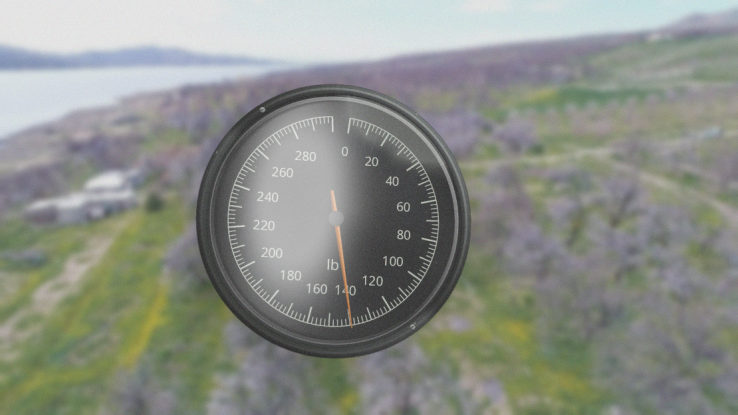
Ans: 140 lb
